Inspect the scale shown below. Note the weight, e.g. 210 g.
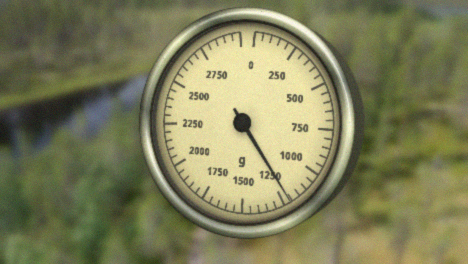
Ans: 1200 g
